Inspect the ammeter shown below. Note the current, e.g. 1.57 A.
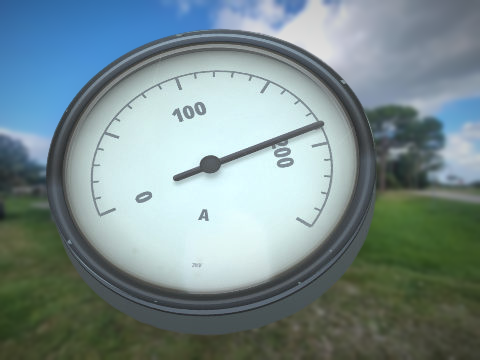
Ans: 190 A
